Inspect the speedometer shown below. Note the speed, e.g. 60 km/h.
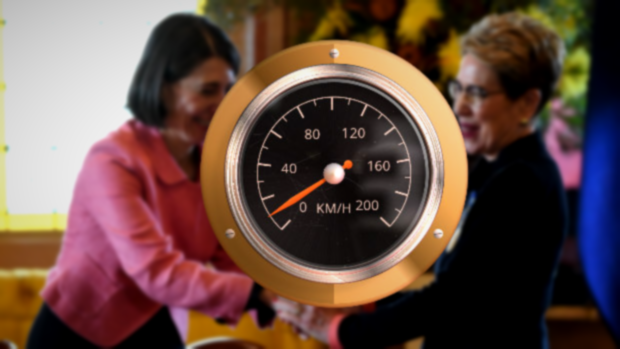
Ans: 10 km/h
